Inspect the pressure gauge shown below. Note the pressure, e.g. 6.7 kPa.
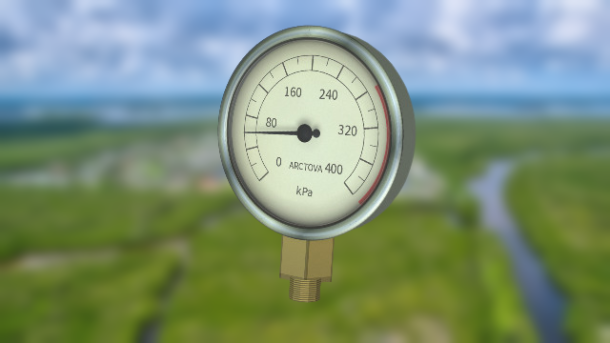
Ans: 60 kPa
